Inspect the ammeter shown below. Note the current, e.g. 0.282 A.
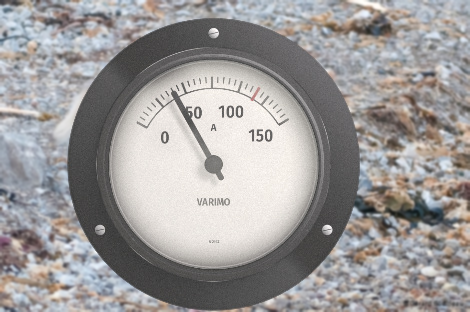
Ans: 40 A
